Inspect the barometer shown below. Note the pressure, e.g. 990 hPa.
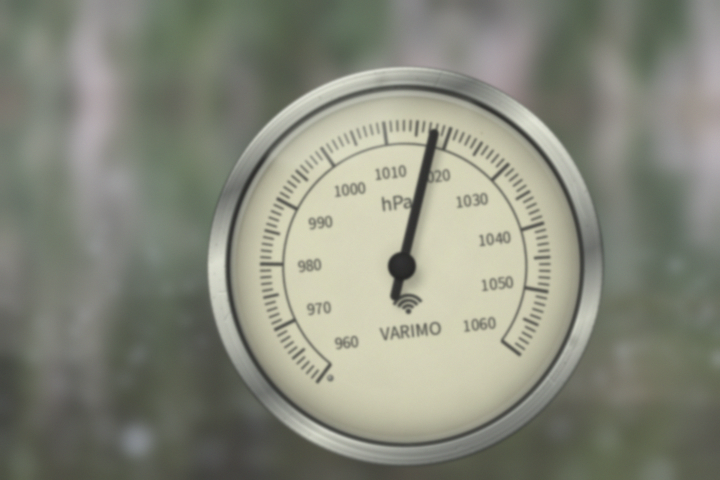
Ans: 1018 hPa
